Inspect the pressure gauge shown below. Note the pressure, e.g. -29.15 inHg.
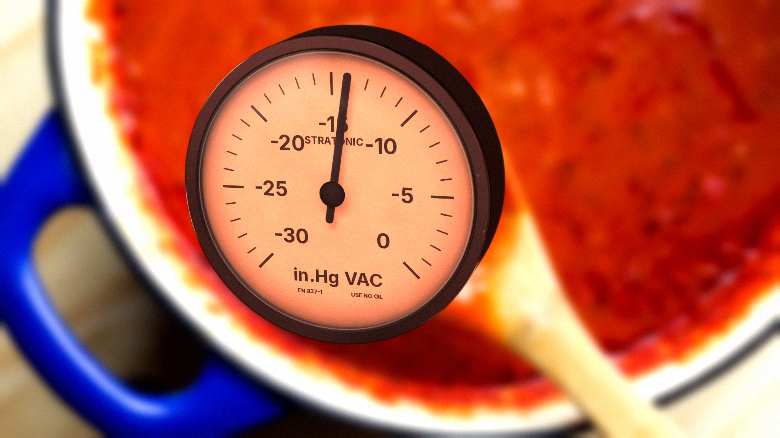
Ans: -14 inHg
